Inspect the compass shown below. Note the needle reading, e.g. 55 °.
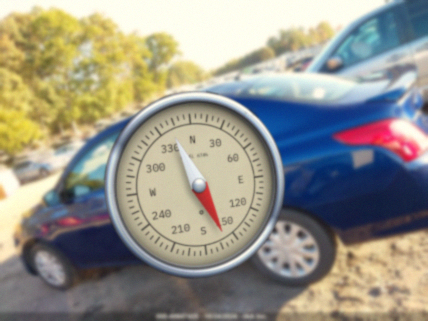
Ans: 160 °
